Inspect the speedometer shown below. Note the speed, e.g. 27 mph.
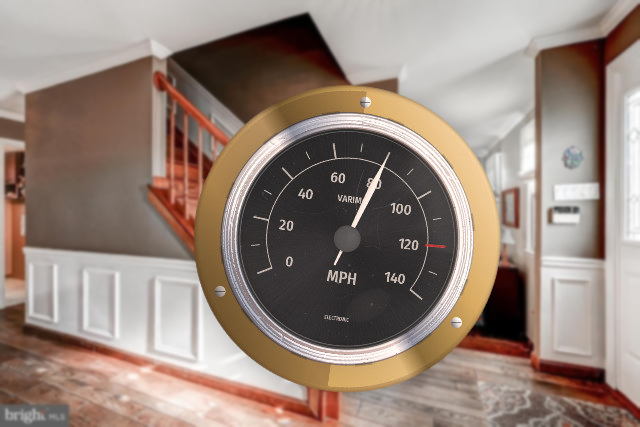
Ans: 80 mph
